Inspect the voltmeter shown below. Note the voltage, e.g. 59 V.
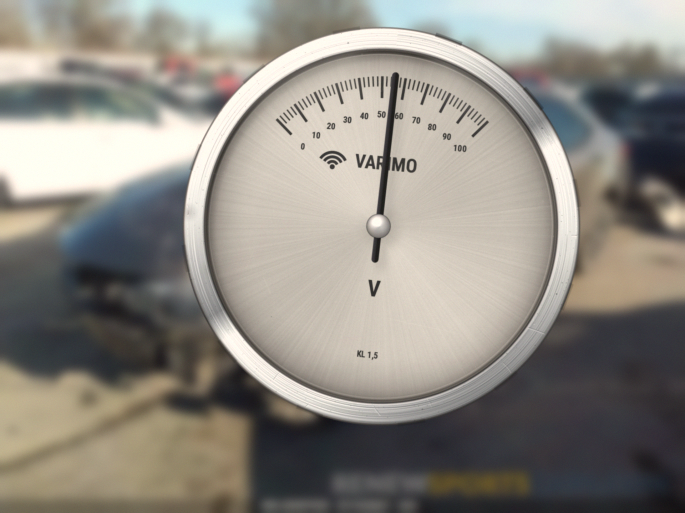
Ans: 56 V
